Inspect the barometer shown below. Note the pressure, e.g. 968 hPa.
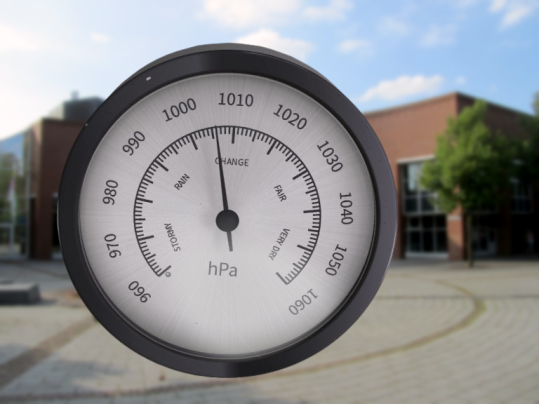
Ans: 1006 hPa
